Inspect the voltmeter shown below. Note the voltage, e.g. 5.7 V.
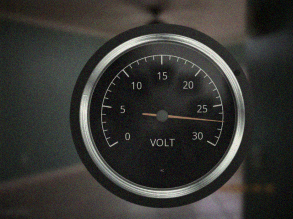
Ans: 27 V
